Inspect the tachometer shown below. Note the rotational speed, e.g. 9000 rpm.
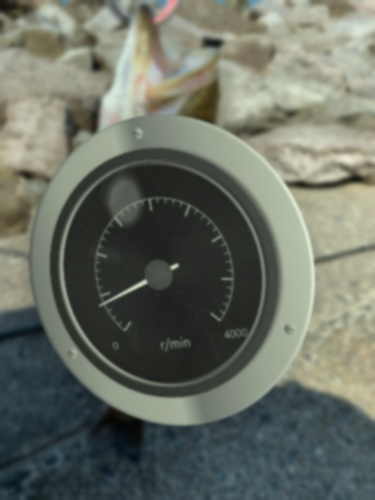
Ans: 400 rpm
